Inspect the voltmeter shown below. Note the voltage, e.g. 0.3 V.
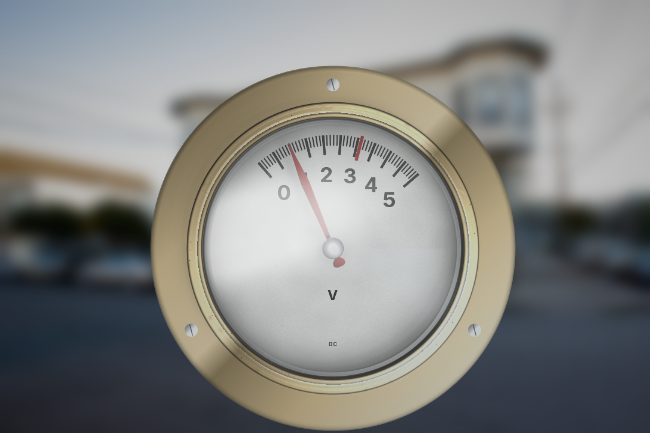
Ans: 1 V
